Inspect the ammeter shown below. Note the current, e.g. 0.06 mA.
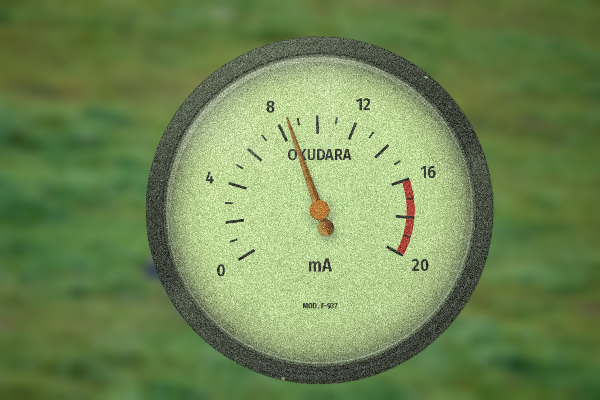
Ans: 8.5 mA
